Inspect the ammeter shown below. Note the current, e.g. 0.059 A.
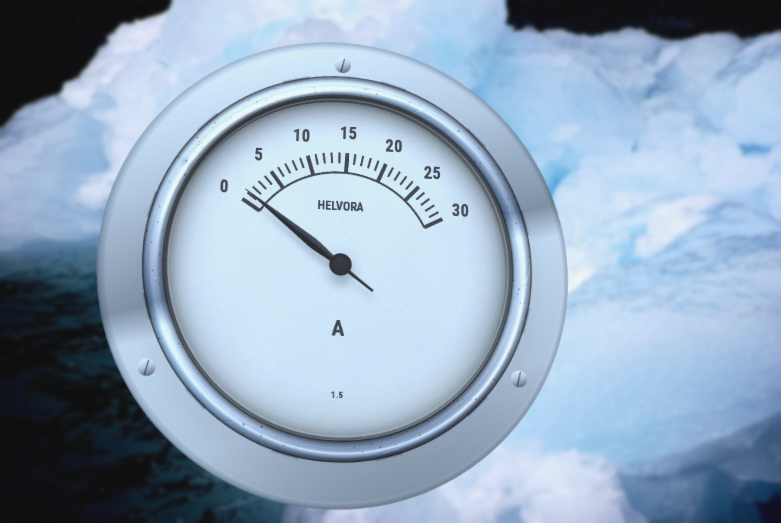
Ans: 1 A
